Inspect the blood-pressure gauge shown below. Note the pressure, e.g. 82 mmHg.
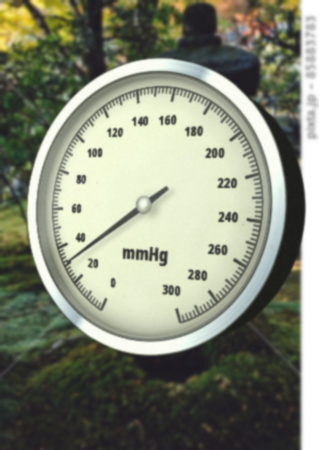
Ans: 30 mmHg
